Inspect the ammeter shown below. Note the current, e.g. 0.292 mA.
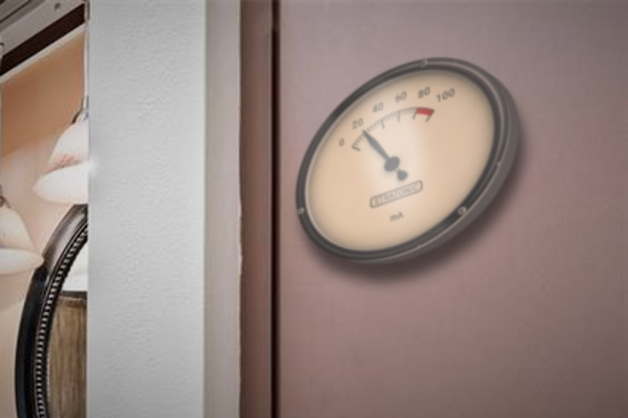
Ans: 20 mA
